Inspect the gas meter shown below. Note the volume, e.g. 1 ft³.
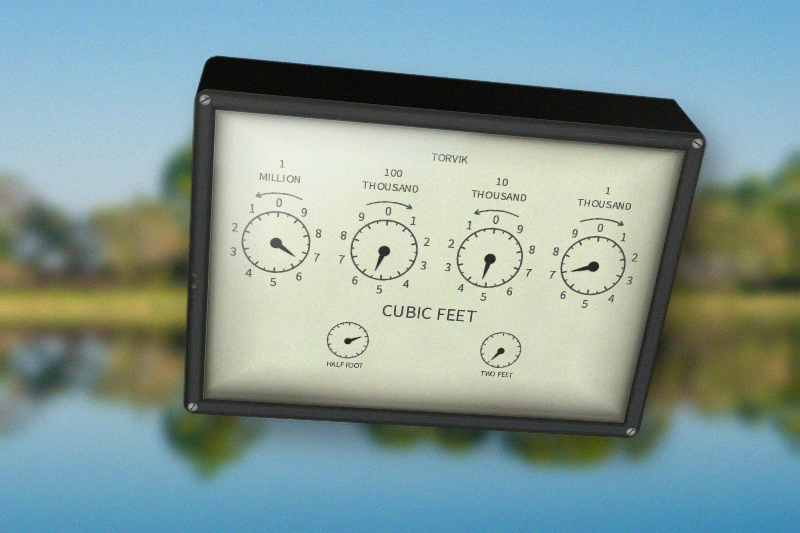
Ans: 654700 ft³
